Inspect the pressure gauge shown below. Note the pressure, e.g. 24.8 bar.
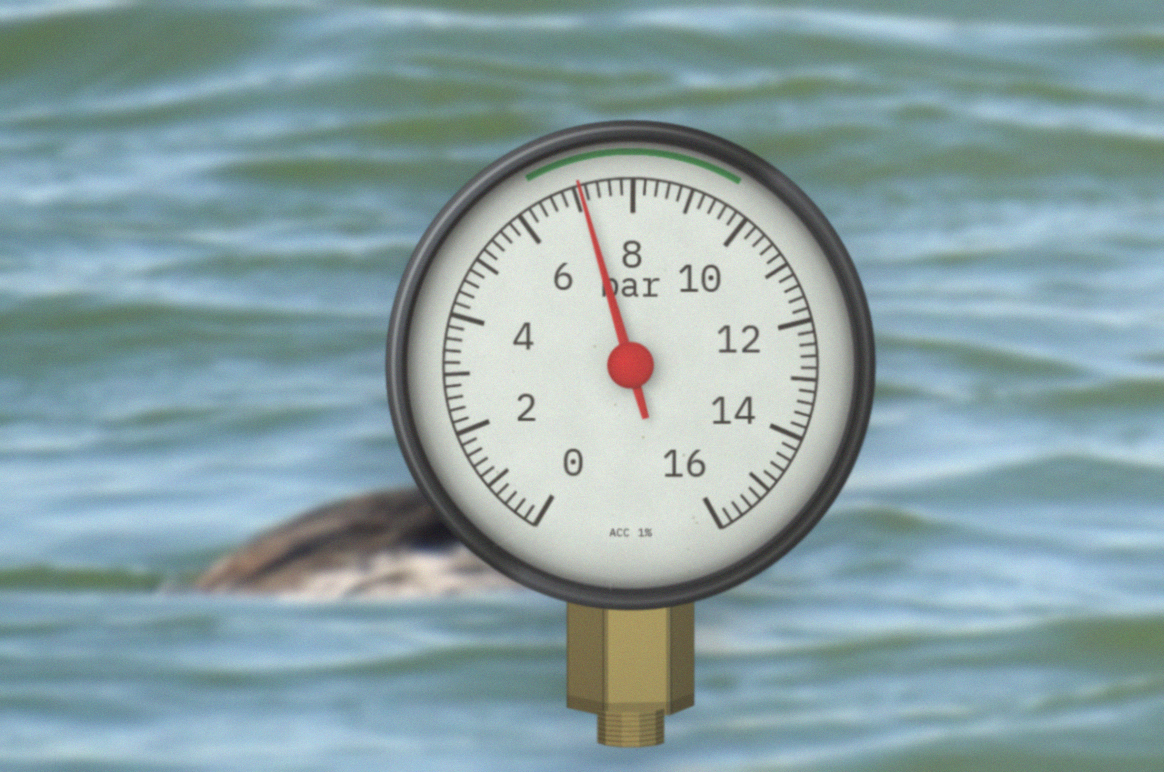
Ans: 7.1 bar
